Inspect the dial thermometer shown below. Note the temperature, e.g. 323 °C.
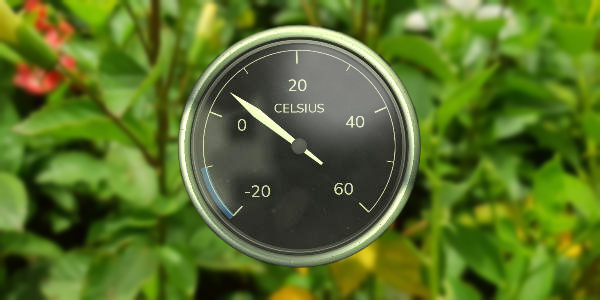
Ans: 5 °C
